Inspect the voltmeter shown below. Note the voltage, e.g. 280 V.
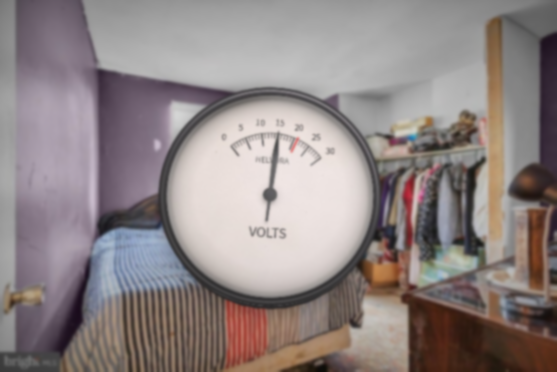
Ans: 15 V
